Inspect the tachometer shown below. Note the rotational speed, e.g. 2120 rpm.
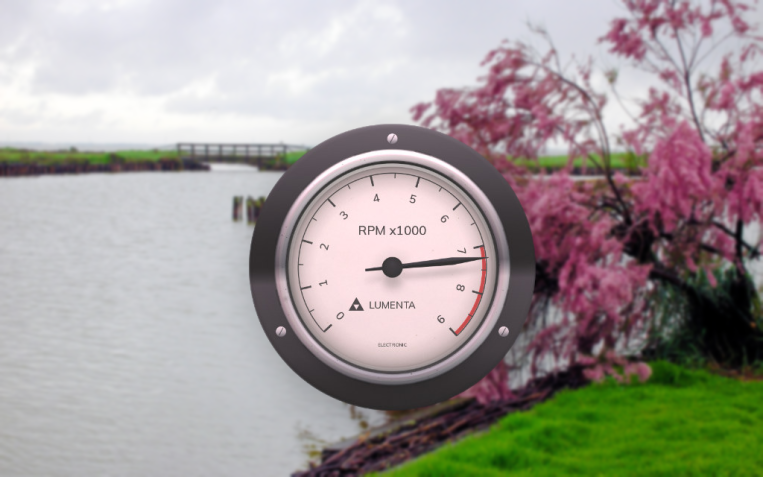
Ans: 7250 rpm
